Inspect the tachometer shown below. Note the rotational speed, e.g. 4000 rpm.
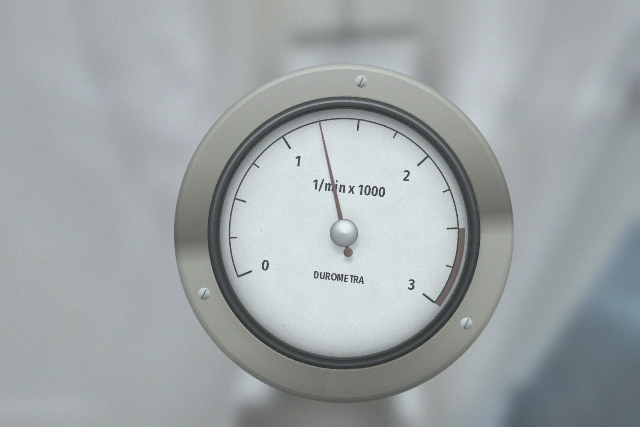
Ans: 1250 rpm
